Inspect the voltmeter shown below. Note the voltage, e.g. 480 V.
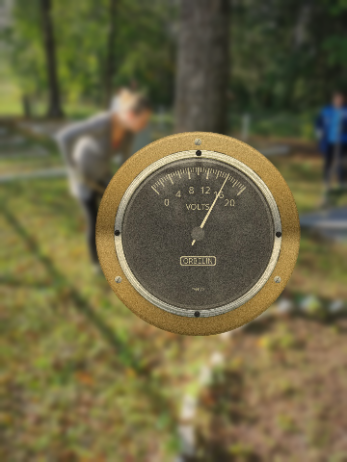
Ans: 16 V
